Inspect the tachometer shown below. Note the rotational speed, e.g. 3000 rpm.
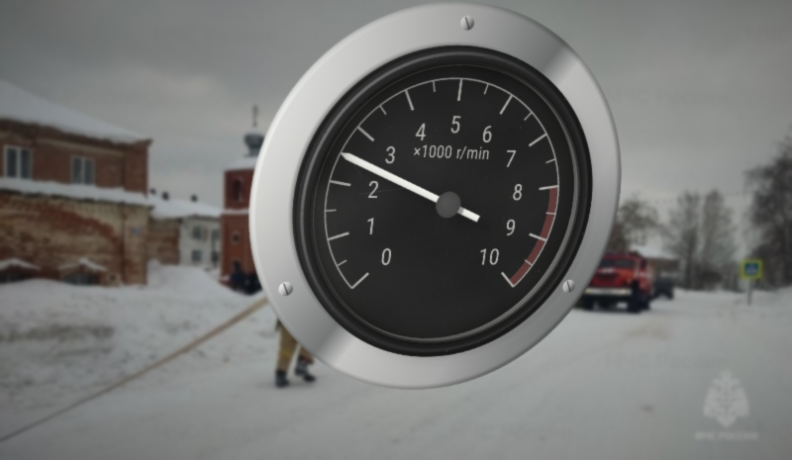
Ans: 2500 rpm
